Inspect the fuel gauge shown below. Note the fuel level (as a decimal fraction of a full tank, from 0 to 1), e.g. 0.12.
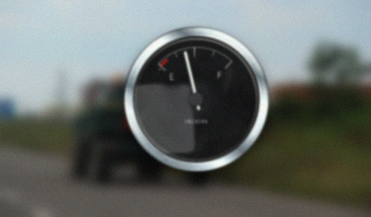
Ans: 0.375
